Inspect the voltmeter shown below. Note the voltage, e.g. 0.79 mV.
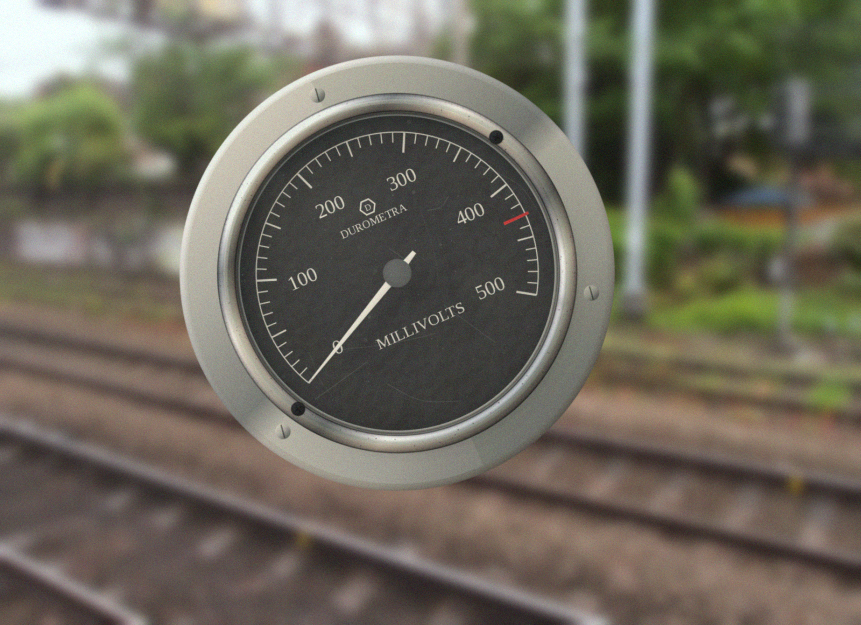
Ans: 0 mV
